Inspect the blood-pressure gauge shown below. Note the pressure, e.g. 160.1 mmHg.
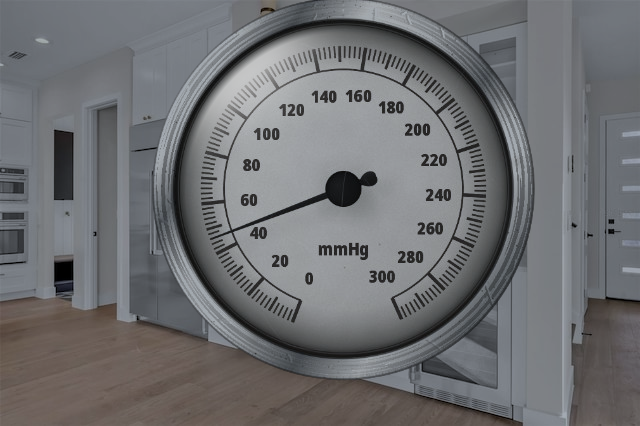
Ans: 46 mmHg
